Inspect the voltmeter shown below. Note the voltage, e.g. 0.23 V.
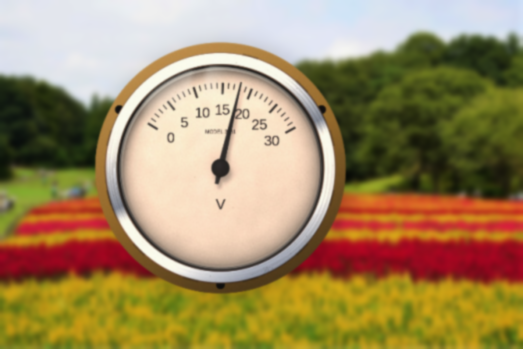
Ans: 18 V
